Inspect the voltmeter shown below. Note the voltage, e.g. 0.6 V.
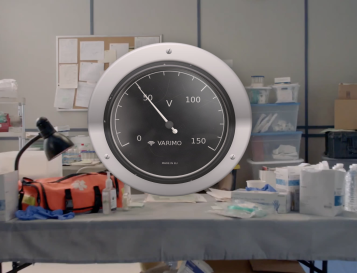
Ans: 50 V
